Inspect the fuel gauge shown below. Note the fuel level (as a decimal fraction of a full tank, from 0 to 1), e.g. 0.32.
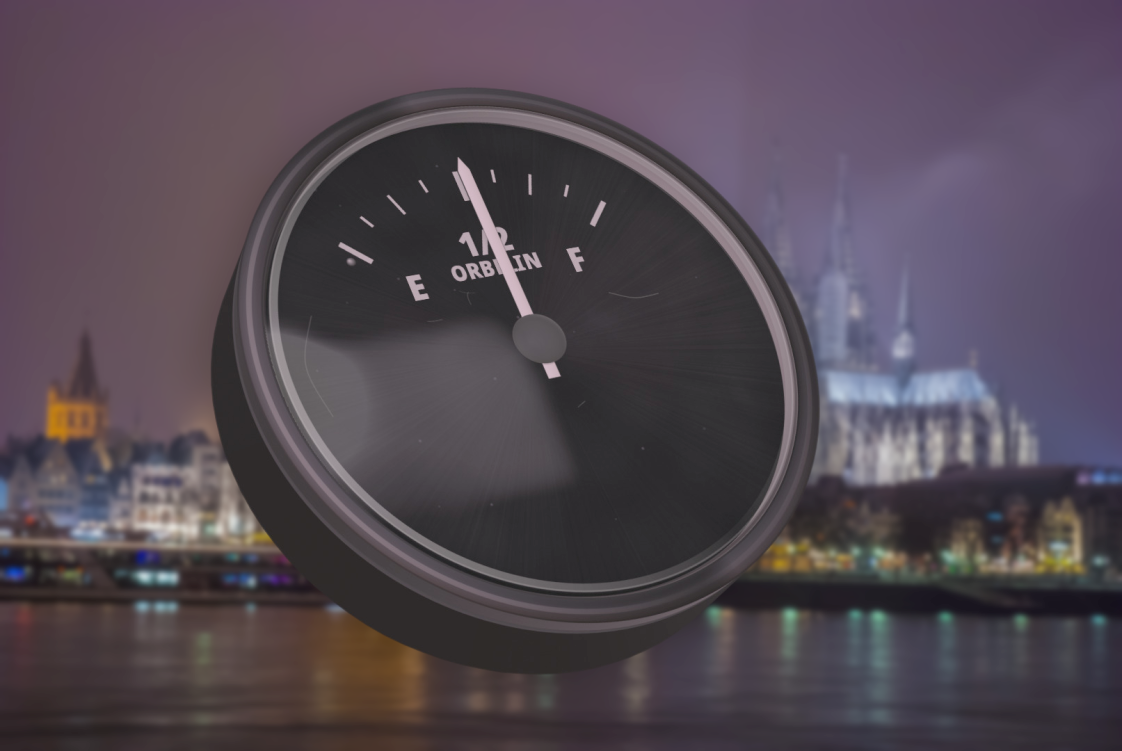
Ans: 0.5
